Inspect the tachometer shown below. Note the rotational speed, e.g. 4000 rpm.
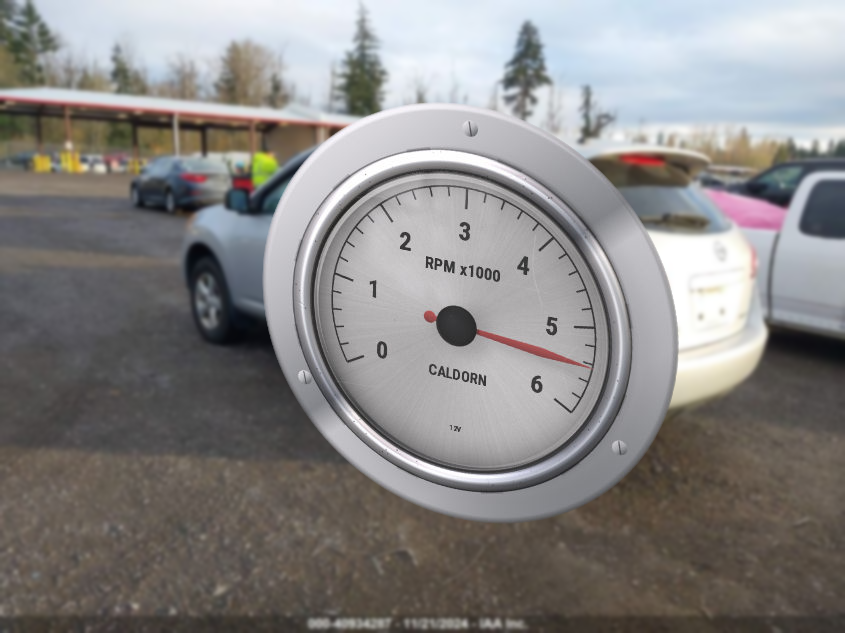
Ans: 5400 rpm
